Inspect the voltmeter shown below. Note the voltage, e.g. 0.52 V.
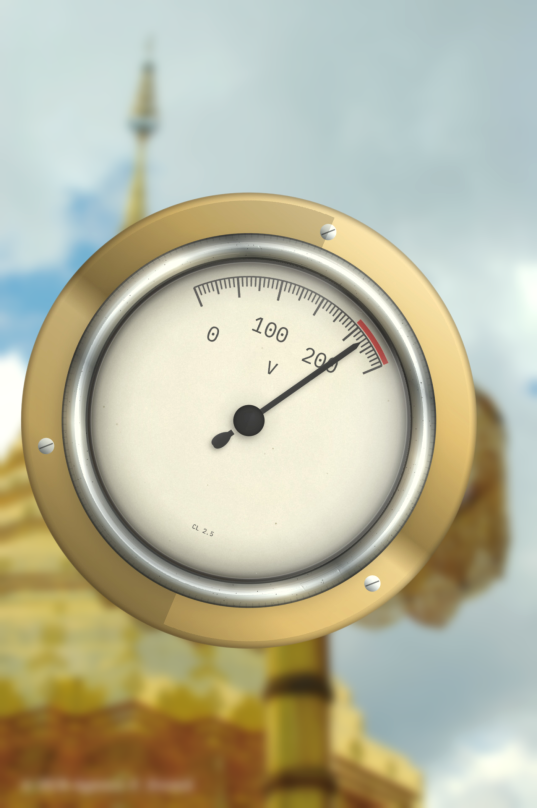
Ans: 215 V
